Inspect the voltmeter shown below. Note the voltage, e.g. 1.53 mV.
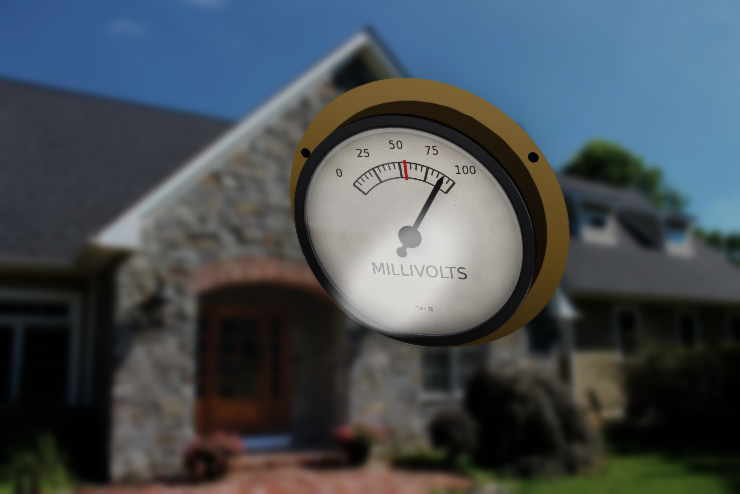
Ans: 90 mV
